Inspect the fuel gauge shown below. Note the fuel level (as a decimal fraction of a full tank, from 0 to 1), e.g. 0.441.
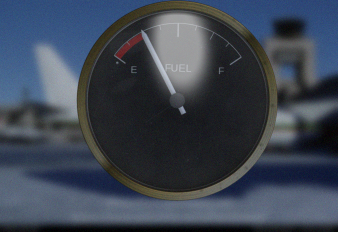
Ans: 0.25
